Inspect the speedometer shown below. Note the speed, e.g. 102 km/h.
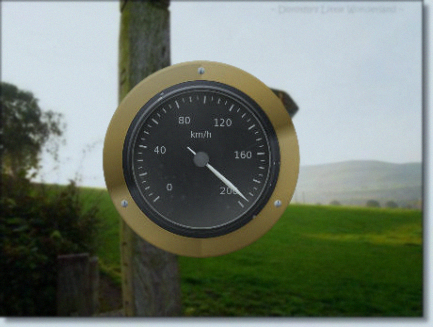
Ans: 195 km/h
